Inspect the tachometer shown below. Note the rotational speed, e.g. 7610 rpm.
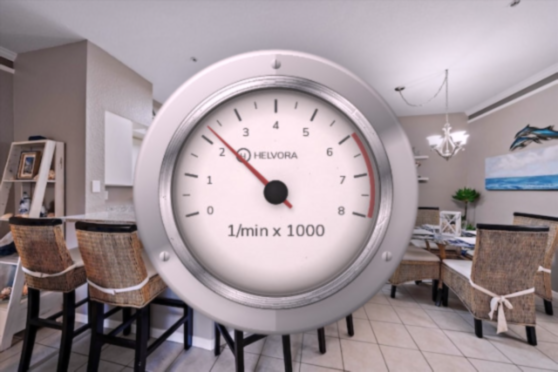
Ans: 2250 rpm
